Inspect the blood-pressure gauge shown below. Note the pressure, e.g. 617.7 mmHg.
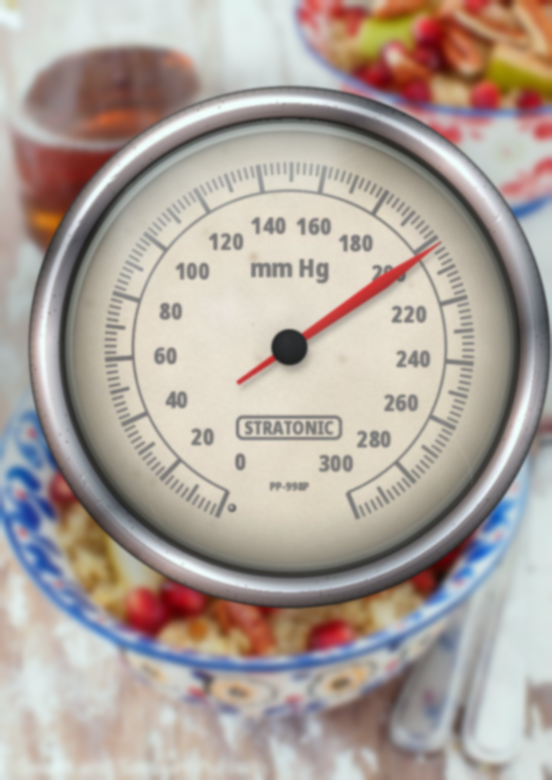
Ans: 202 mmHg
